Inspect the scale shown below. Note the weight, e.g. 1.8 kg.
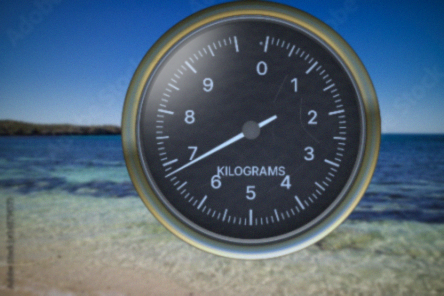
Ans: 6.8 kg
